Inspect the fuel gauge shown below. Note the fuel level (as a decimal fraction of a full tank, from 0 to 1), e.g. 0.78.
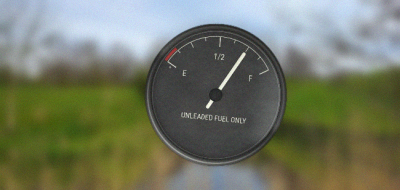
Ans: 0.75
